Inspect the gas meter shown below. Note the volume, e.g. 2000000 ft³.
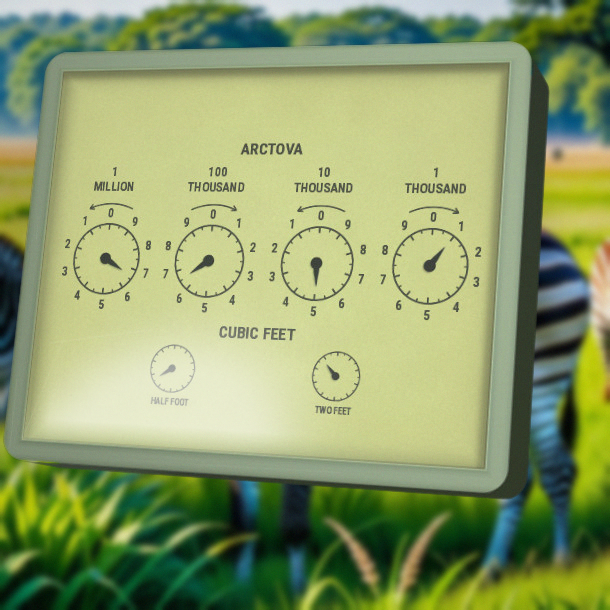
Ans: 665100 ft³
